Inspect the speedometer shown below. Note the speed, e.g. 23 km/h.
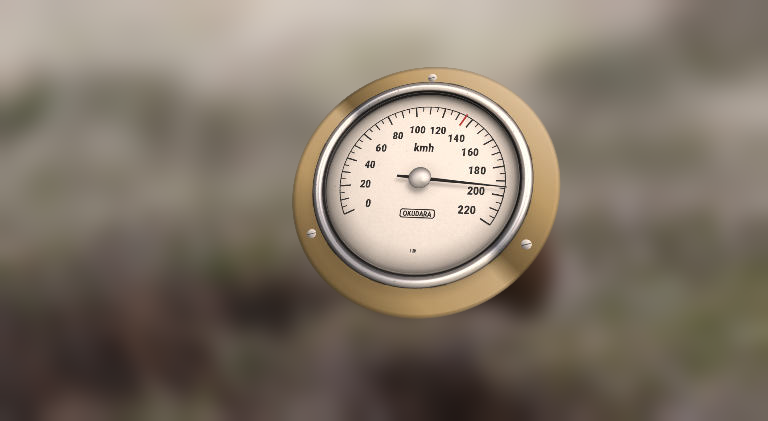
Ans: 195 km/h
